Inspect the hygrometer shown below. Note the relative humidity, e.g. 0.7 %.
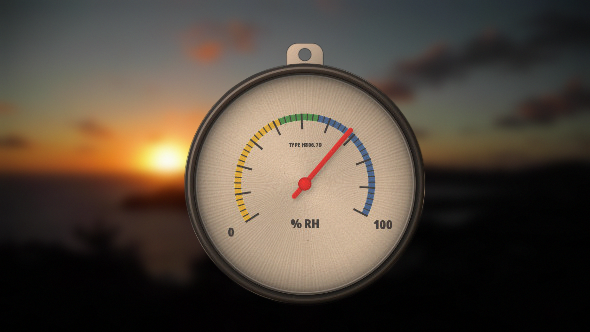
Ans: 68 %
